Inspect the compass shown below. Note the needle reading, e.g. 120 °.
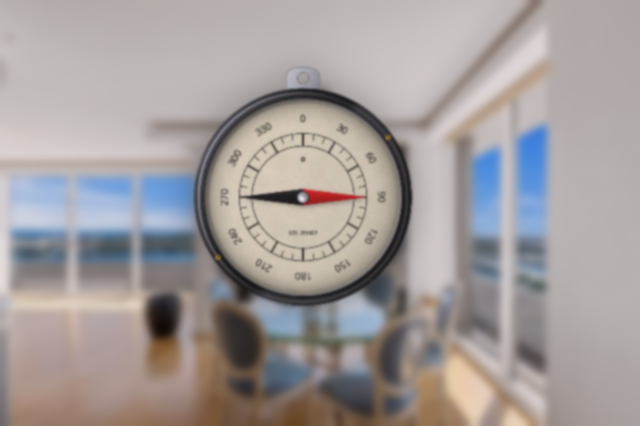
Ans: 90 °
